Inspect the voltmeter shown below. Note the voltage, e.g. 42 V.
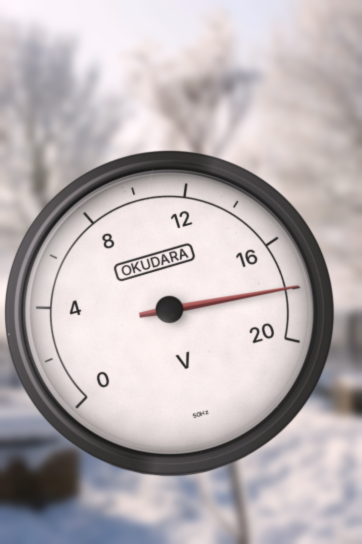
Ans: 18 V
